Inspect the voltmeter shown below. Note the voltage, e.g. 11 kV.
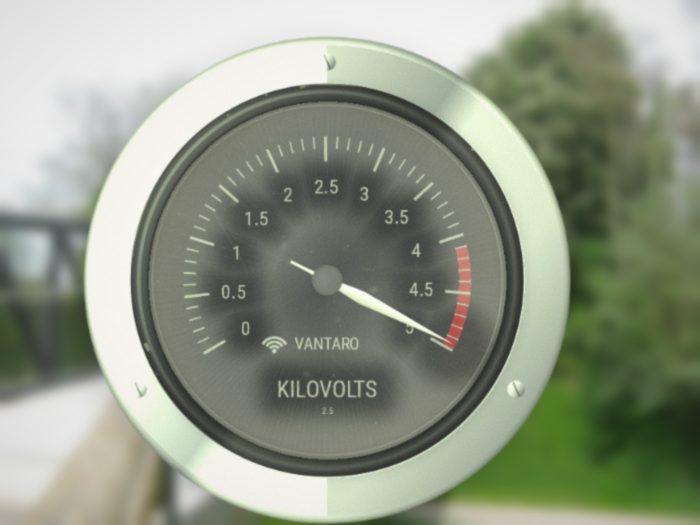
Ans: 4.95 kV
